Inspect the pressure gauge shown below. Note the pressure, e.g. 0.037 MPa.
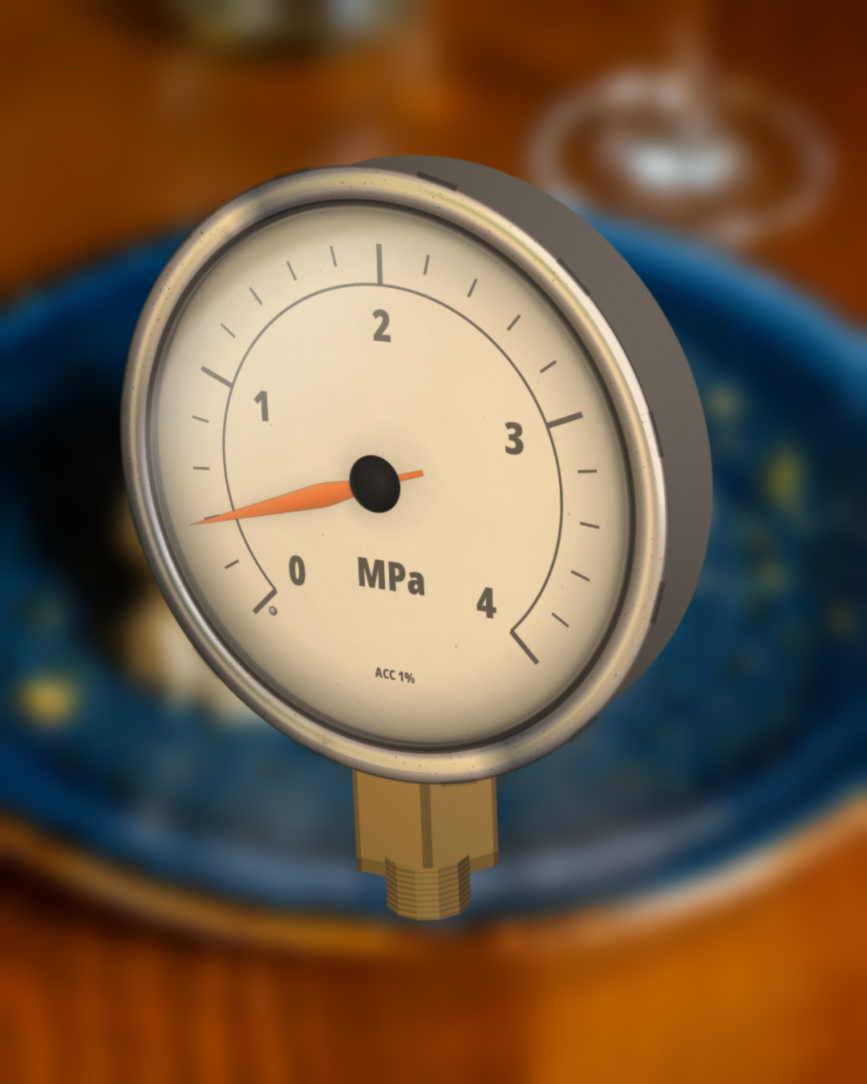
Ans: 0.4 MPa
